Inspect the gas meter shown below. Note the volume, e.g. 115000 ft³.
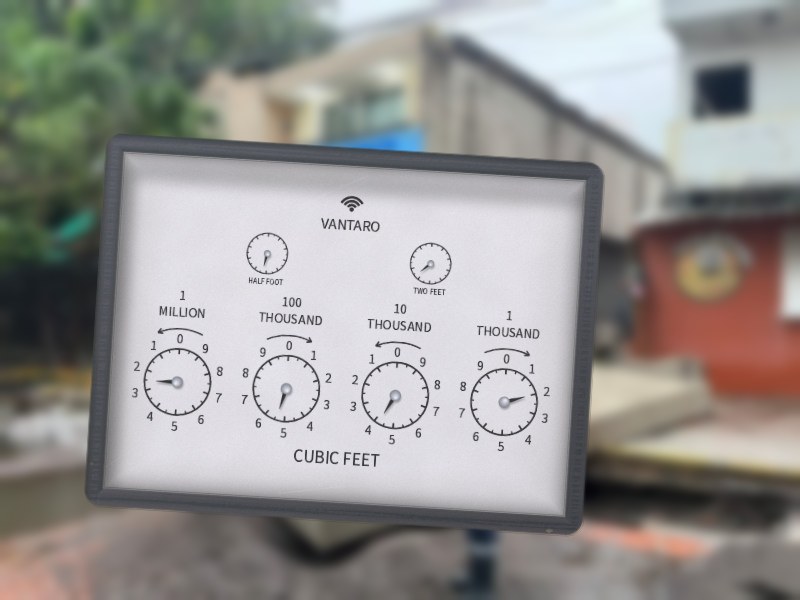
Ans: 254200 ft³
